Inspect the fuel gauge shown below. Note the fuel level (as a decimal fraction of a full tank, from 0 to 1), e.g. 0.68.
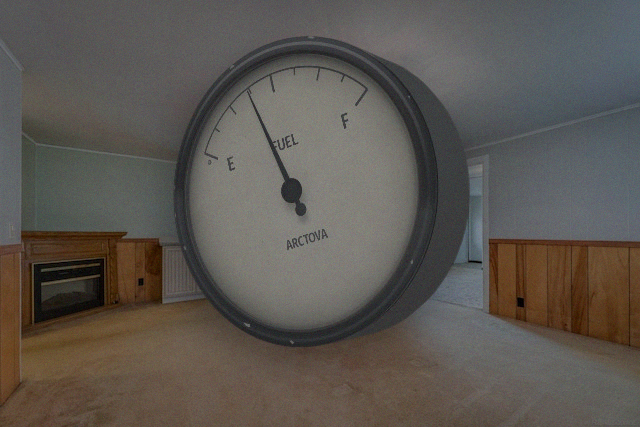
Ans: 0.375
